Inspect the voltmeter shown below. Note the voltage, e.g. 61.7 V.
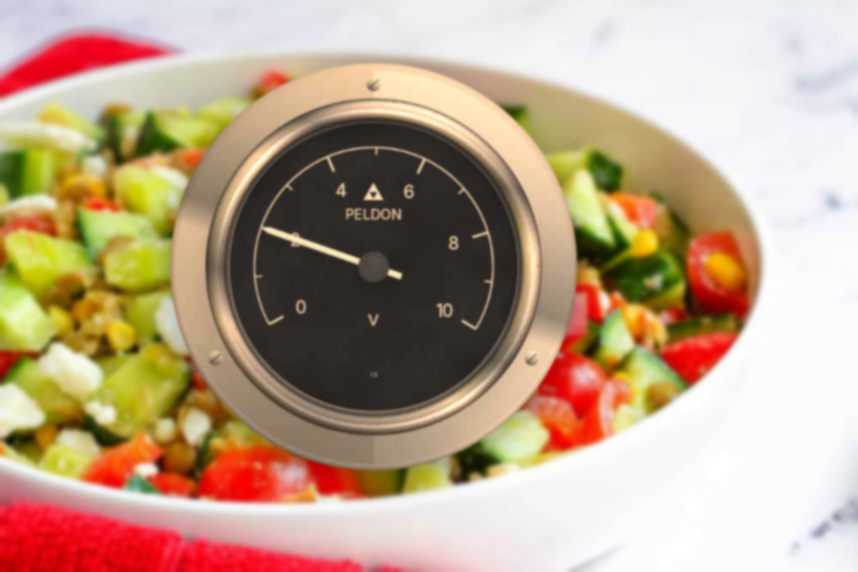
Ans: 2 V
